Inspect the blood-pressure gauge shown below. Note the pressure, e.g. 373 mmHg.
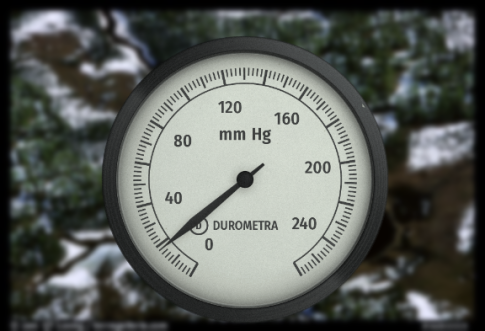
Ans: 18 mmHg
